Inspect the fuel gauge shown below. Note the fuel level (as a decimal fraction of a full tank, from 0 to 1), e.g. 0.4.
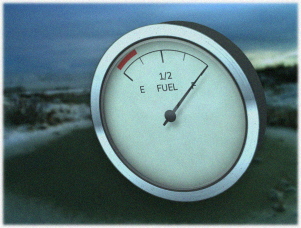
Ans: 1
